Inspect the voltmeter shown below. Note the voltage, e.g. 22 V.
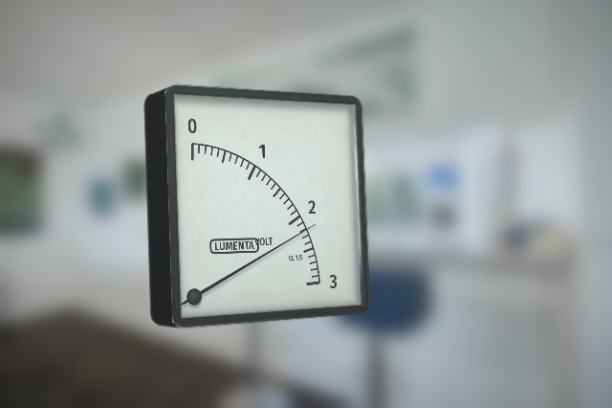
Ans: 2.2 V
